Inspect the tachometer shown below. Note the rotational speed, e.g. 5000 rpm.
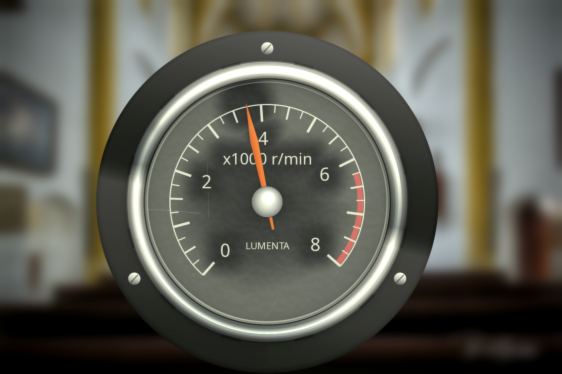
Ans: 3750 rpm
